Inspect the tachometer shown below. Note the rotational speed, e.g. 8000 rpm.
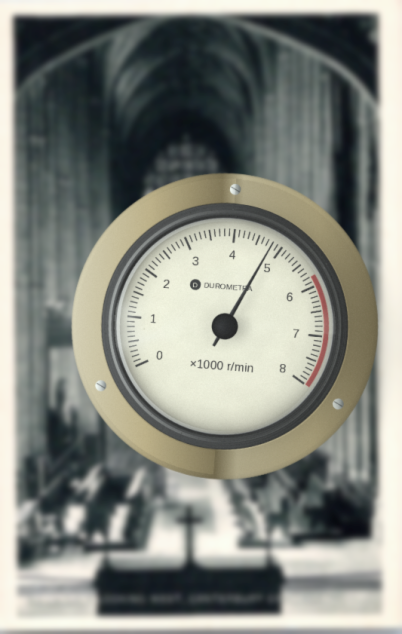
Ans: 4800 rpm
